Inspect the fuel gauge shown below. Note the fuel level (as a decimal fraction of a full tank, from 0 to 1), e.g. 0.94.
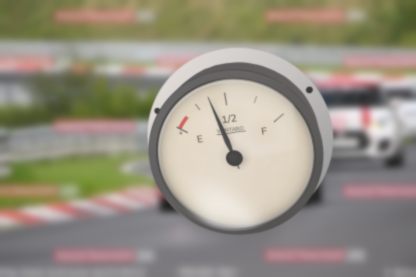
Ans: 0.375
